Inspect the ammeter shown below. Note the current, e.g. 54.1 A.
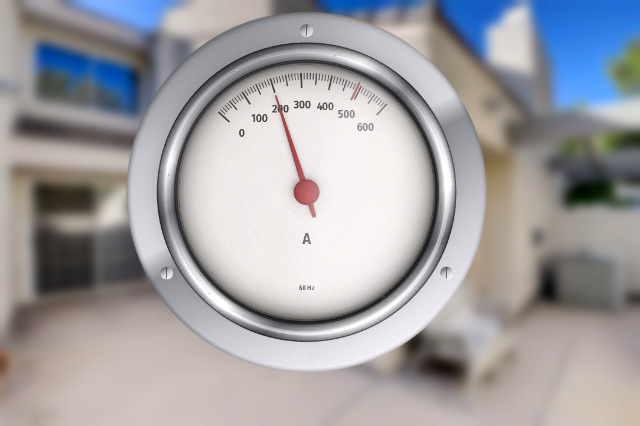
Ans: 200 A
